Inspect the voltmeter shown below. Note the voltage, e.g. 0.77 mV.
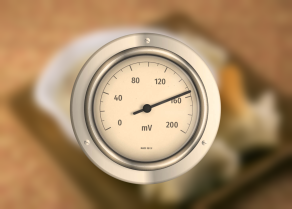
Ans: 155 mV
